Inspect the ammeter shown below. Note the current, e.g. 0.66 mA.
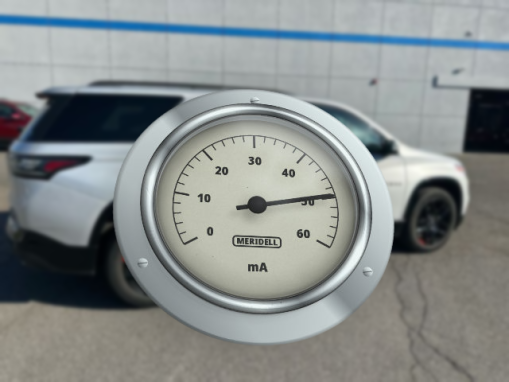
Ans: 50 mA
